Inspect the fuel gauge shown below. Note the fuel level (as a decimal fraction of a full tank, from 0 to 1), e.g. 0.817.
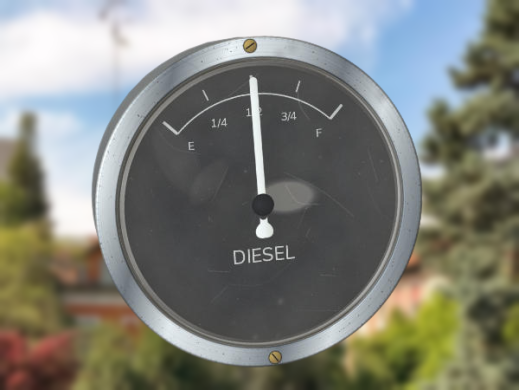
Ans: 0.5
